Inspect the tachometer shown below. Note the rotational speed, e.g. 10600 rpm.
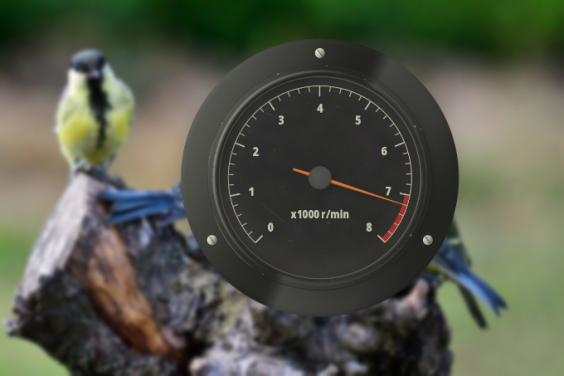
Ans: 7200 rpm
